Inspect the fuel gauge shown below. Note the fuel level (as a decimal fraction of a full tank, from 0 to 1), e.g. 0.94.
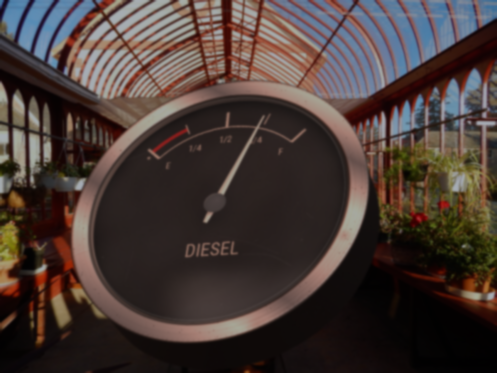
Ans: 0.75
